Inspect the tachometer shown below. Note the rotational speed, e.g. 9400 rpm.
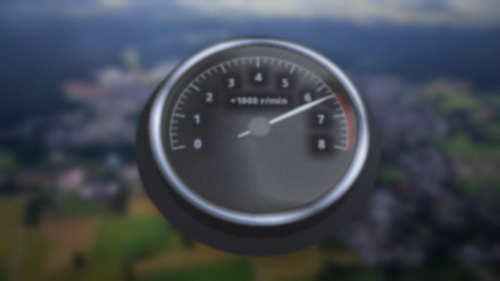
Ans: 6400 rpm
